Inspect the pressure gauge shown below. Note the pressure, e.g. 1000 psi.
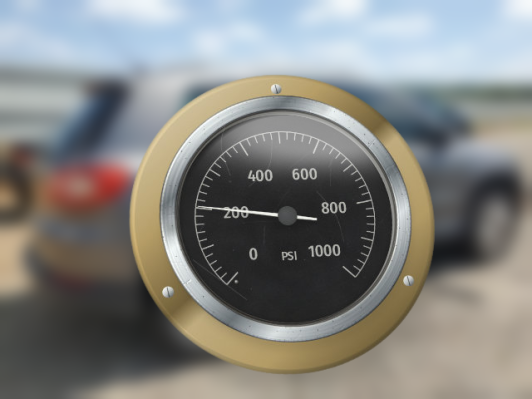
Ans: 200 psi
